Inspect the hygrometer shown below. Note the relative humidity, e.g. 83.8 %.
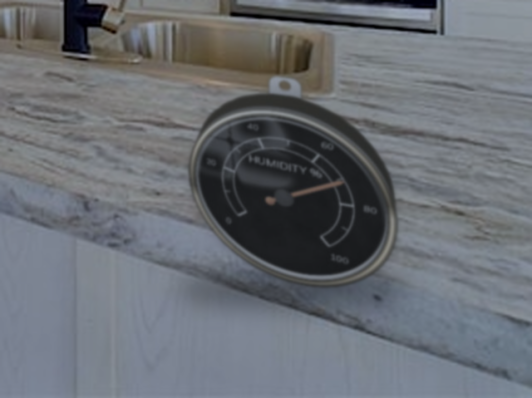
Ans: 70 %
